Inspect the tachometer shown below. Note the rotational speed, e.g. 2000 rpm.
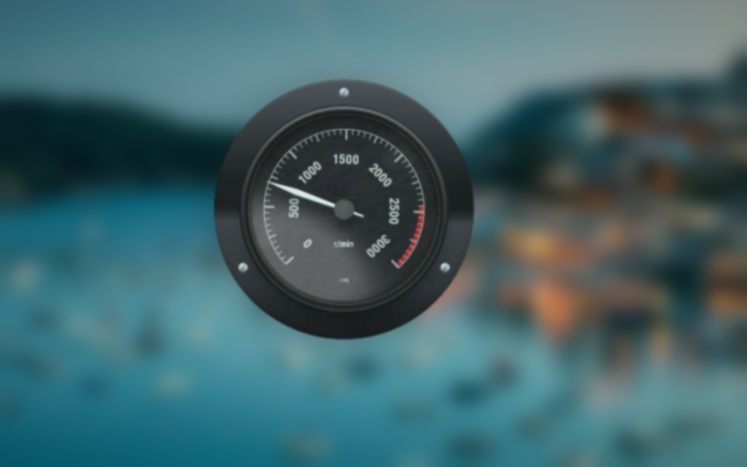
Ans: 700 rpm
